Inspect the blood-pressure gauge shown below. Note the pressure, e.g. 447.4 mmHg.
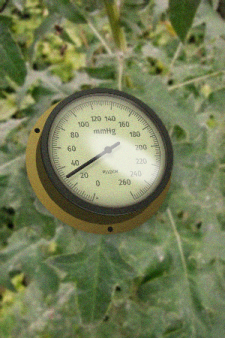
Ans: 30 mmHg
